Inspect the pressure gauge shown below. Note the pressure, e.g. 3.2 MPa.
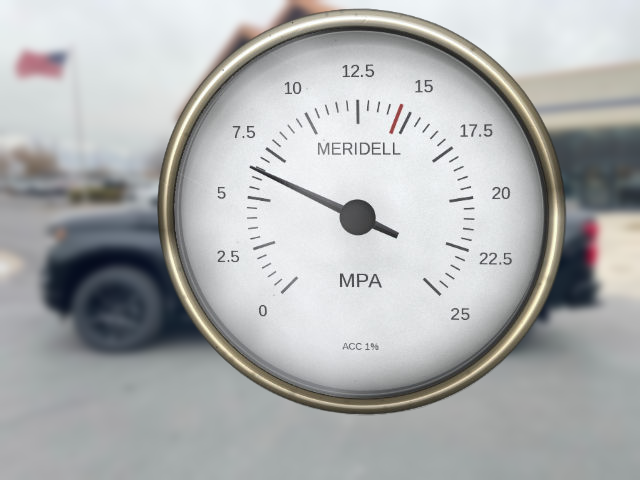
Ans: 6.5 MPa
